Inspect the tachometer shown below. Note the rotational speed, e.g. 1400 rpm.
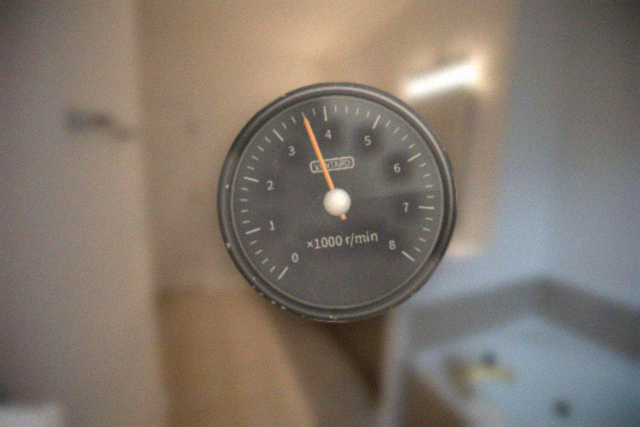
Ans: 3600 rpm
